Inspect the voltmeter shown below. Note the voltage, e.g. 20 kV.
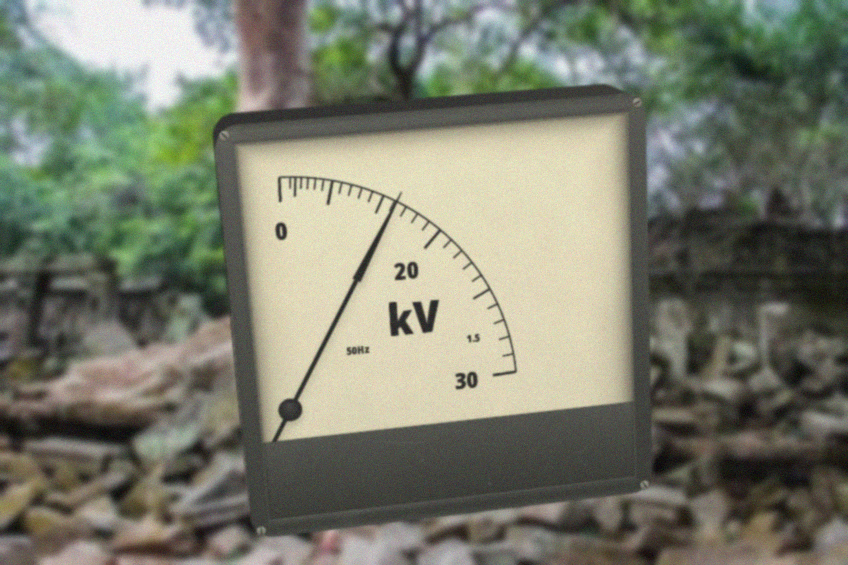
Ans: 16 kV
